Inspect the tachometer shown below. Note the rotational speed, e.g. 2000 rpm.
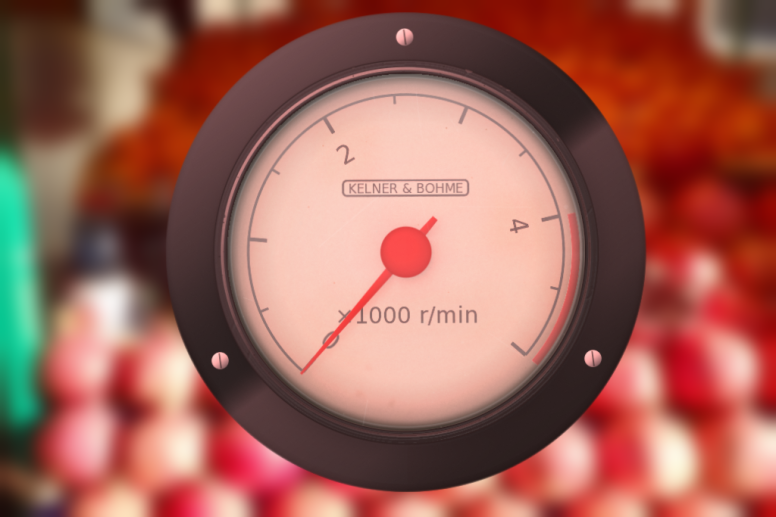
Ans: 0 rpm
